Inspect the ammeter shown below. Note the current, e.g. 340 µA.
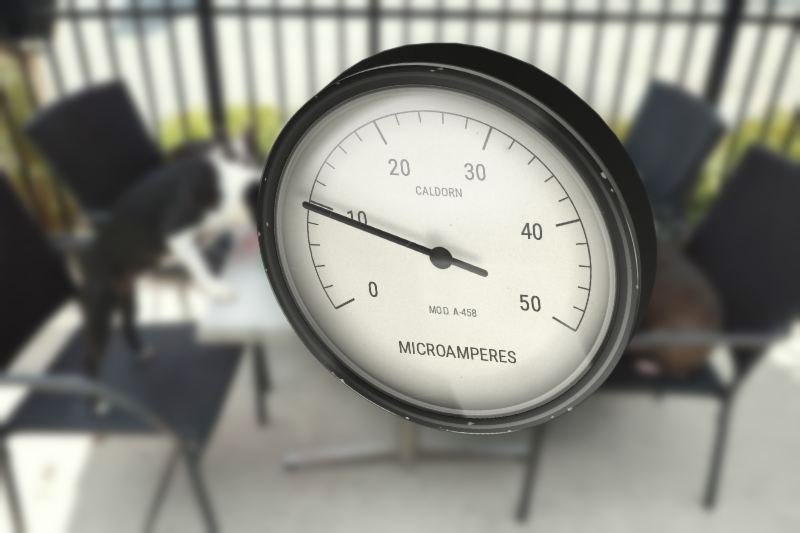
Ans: 10 µA
